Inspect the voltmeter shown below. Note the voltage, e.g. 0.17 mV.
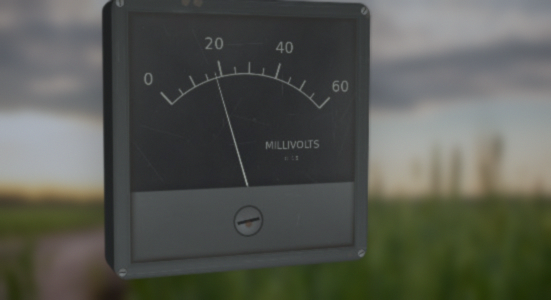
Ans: 17.5 mV
